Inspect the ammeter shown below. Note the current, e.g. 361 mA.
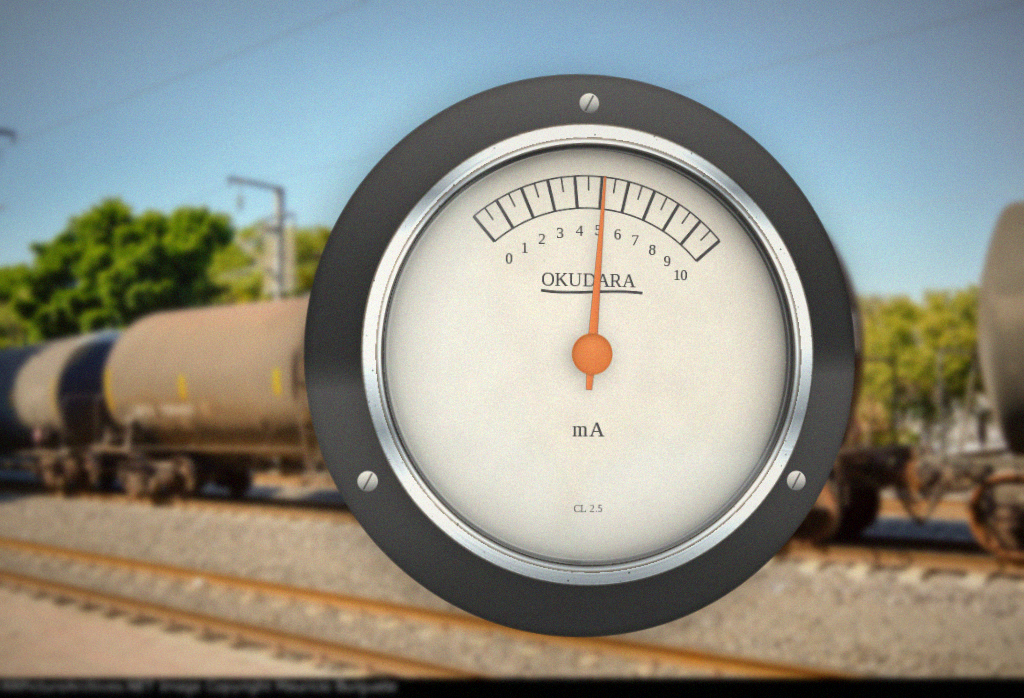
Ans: 5 mA
